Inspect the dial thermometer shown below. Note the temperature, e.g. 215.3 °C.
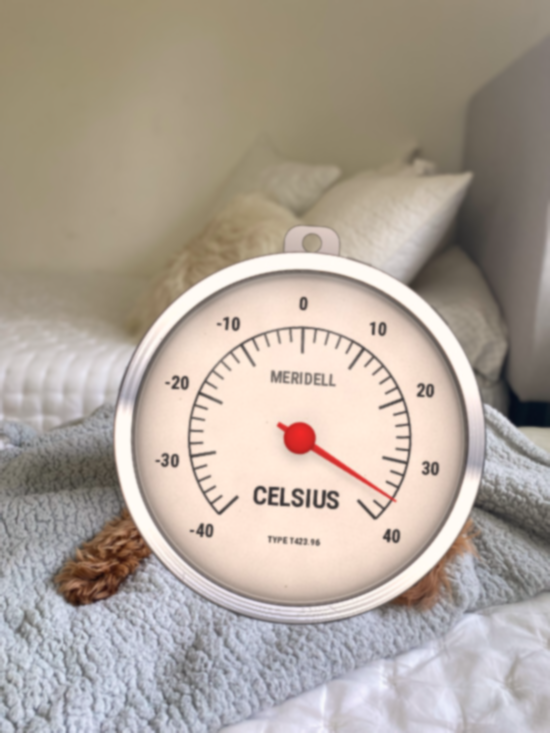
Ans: 36 °C
